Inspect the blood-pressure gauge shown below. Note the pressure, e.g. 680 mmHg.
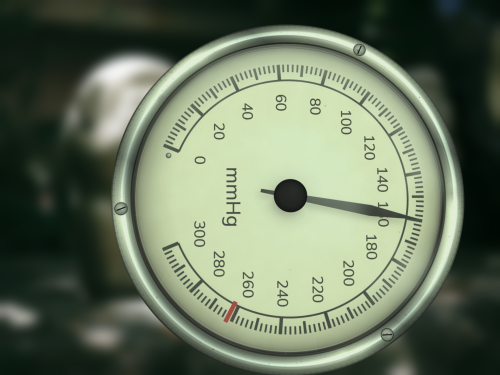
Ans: 160 mmHg
